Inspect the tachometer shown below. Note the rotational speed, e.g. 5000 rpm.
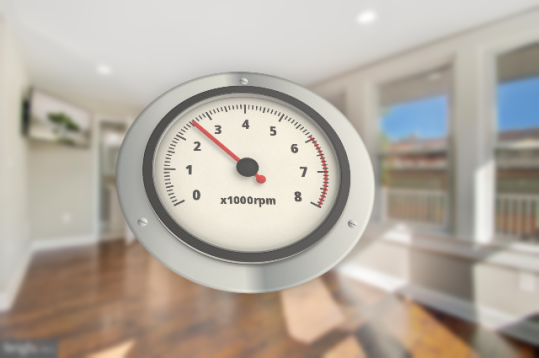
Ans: 2500 rpm
